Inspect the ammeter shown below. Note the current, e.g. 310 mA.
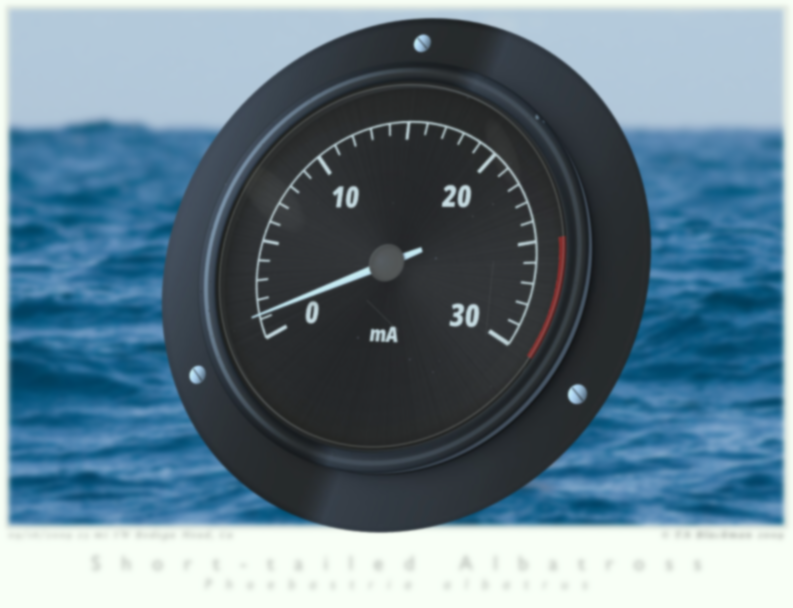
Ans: 1 mA
